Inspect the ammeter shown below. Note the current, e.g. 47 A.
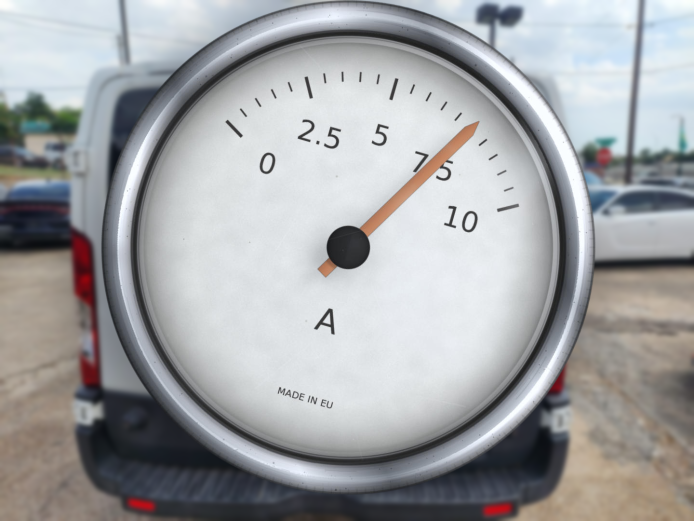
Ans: 7.5 A
